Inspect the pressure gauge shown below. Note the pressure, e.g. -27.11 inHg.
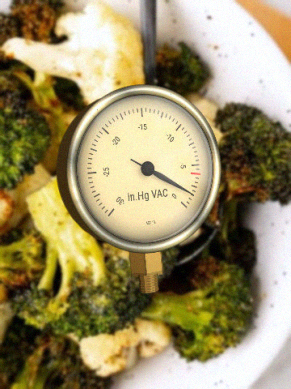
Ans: -1.5 inHg
